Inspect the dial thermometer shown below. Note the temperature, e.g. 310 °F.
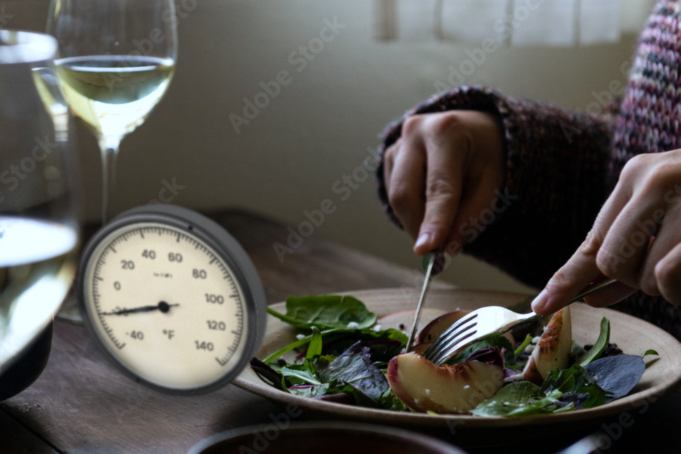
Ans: -20 °F
